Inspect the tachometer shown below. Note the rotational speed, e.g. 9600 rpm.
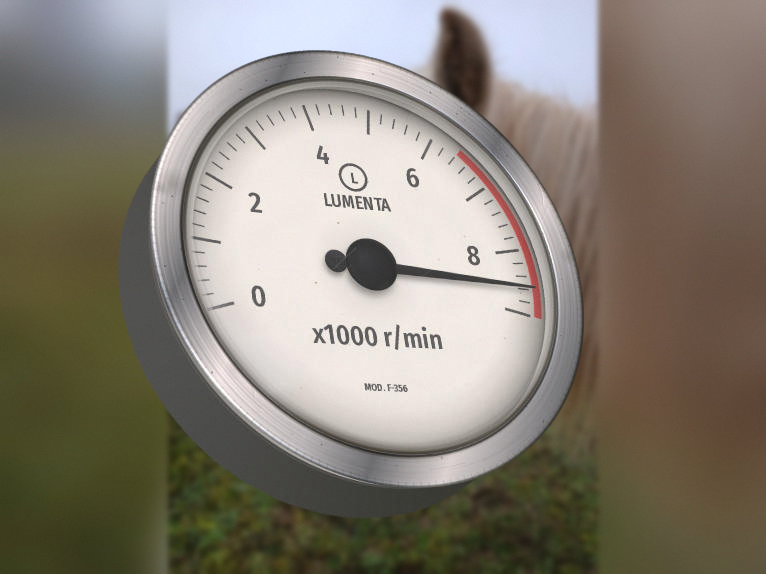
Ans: 8600 rpm
